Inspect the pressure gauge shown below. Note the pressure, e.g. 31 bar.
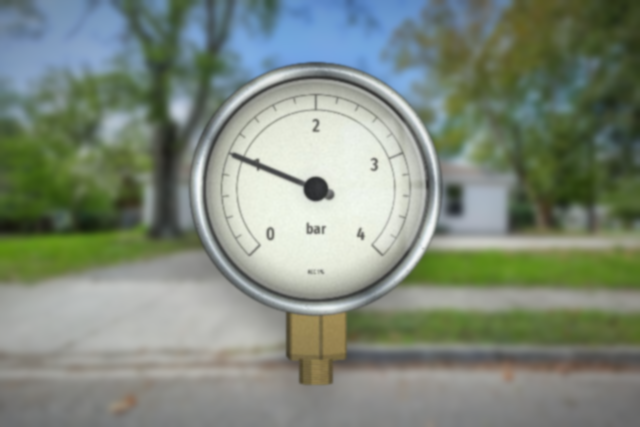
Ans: 1 bar
